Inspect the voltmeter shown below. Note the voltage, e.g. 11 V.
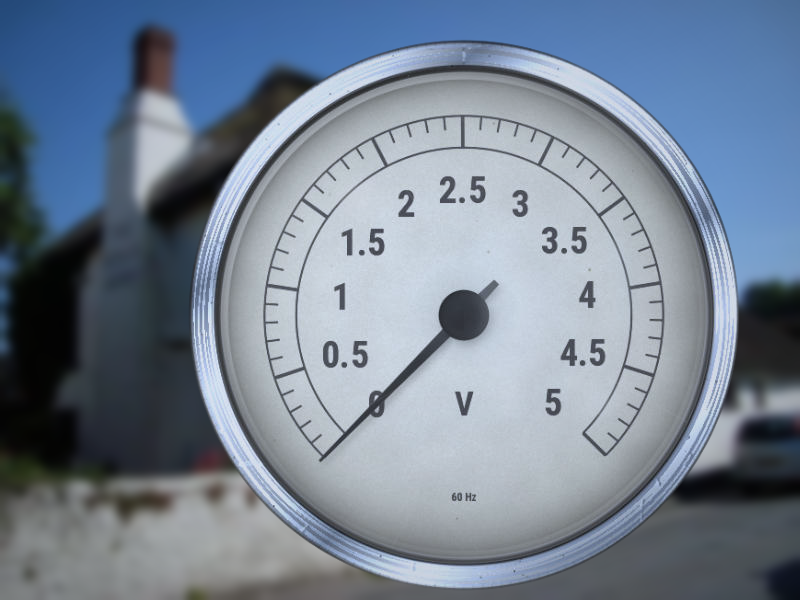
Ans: 0 V
